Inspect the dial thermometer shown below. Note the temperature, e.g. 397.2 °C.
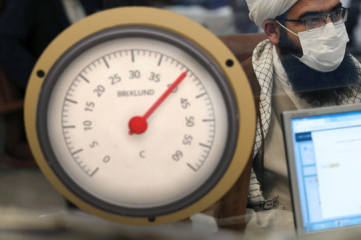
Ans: 40 °C
